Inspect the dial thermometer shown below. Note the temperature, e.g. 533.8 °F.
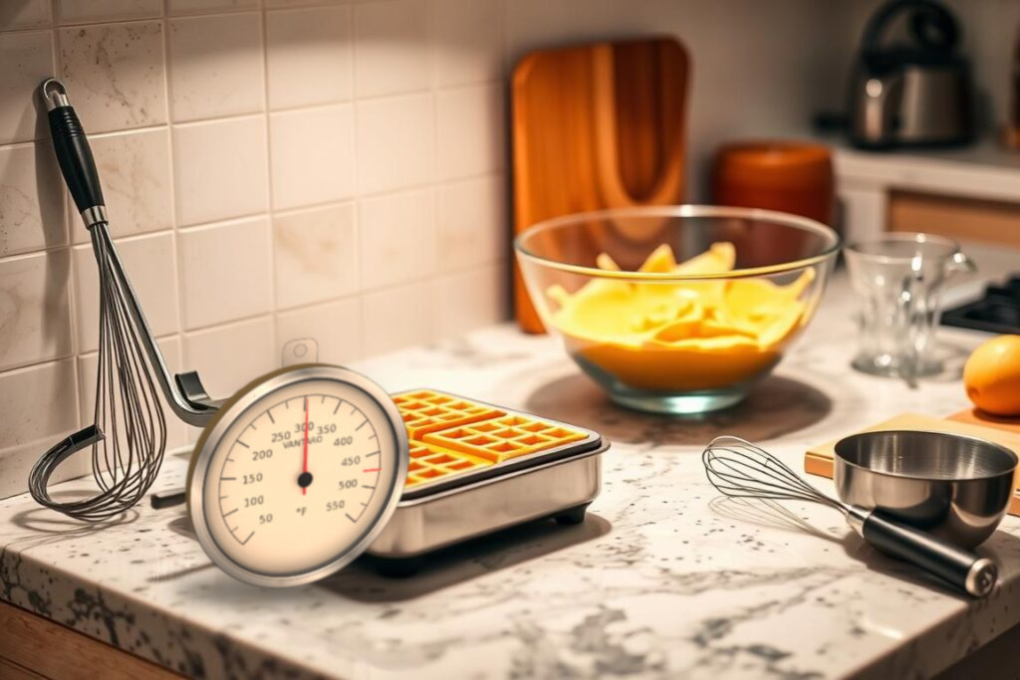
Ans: 300 °F
